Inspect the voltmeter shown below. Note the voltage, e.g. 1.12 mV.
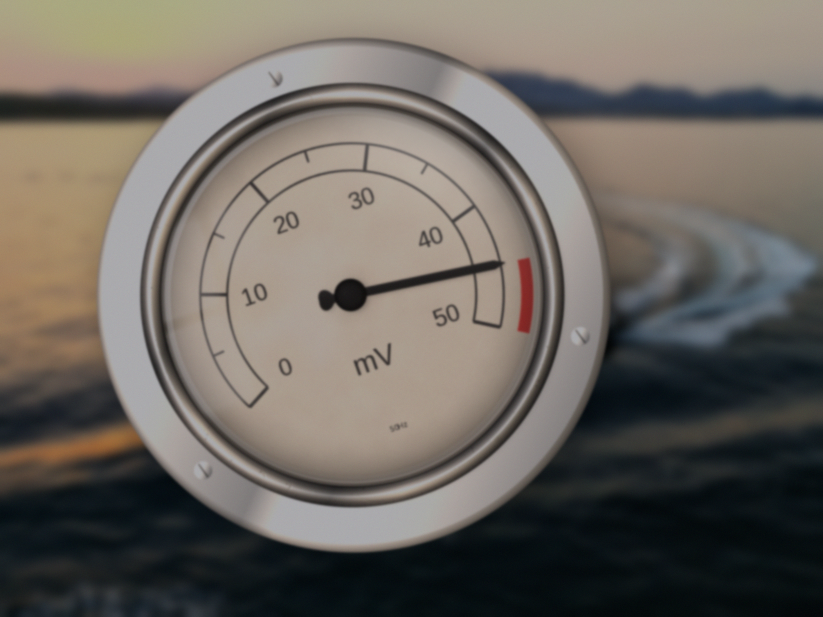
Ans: 45 mV
